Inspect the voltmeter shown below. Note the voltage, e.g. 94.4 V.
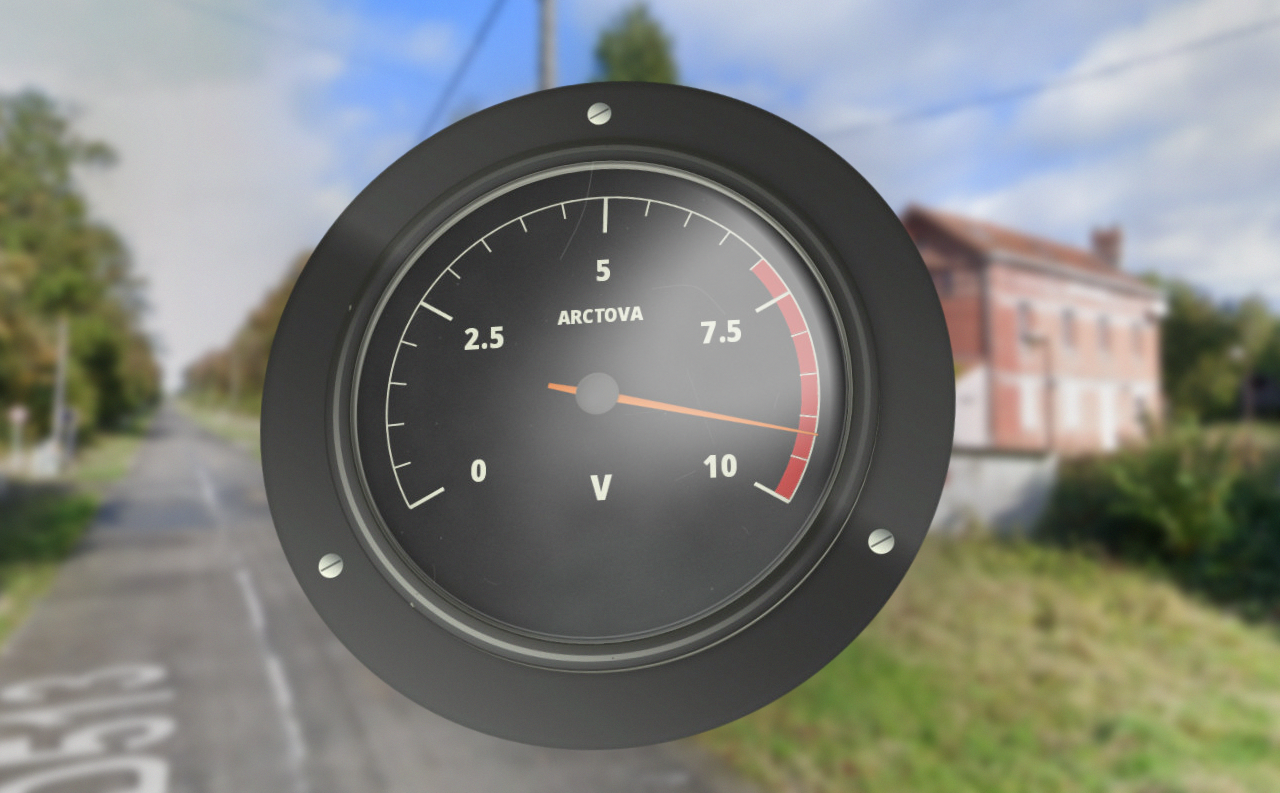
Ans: 9.25 V
